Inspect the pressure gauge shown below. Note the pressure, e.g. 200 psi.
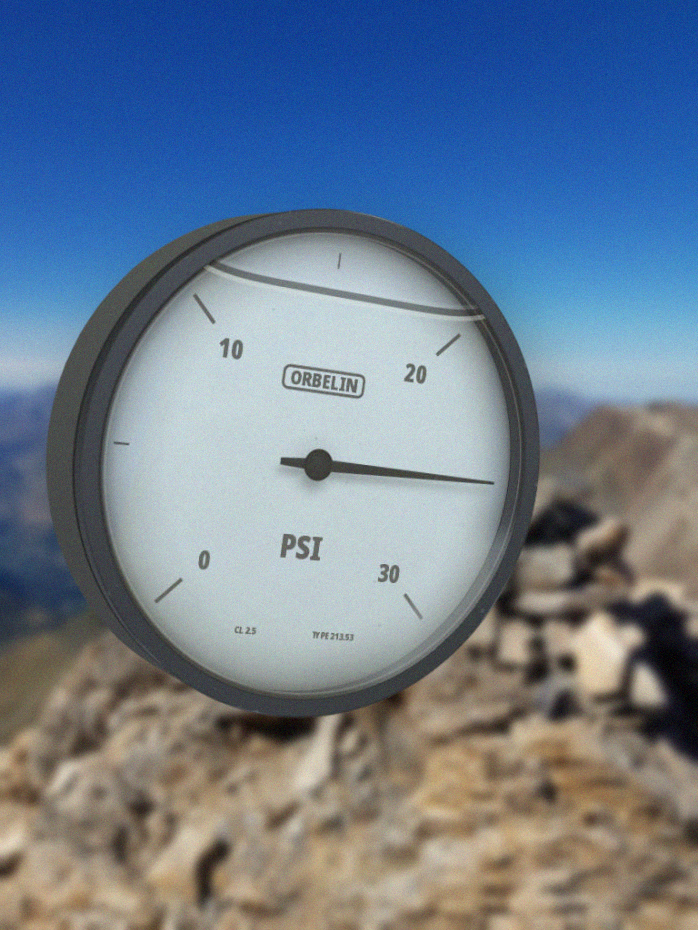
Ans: 25 psi
